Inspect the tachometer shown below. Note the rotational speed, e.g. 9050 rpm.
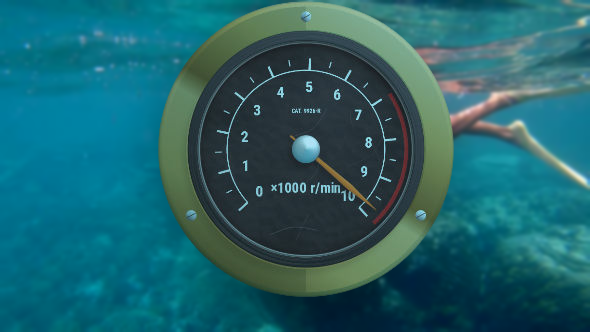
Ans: 9750 rpm
